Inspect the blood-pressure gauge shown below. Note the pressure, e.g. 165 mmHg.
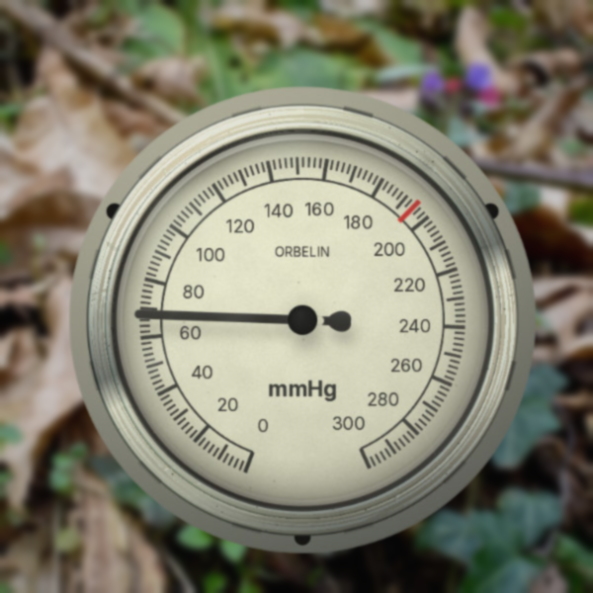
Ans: 68 mmHg
